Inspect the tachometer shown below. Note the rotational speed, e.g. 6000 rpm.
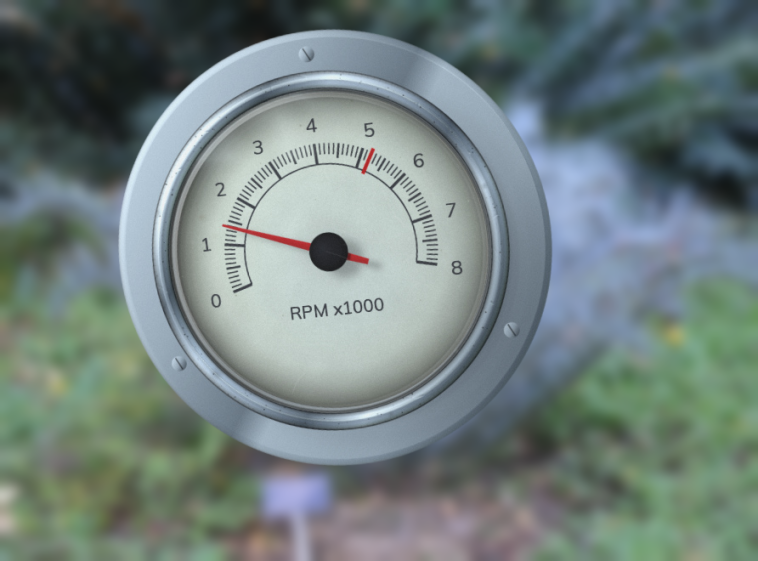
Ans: 1400 rpm
